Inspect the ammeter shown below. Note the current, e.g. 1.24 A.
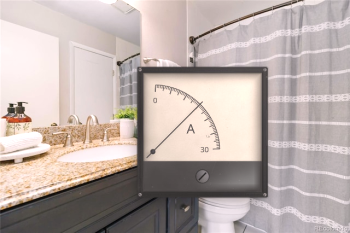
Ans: 15 A
